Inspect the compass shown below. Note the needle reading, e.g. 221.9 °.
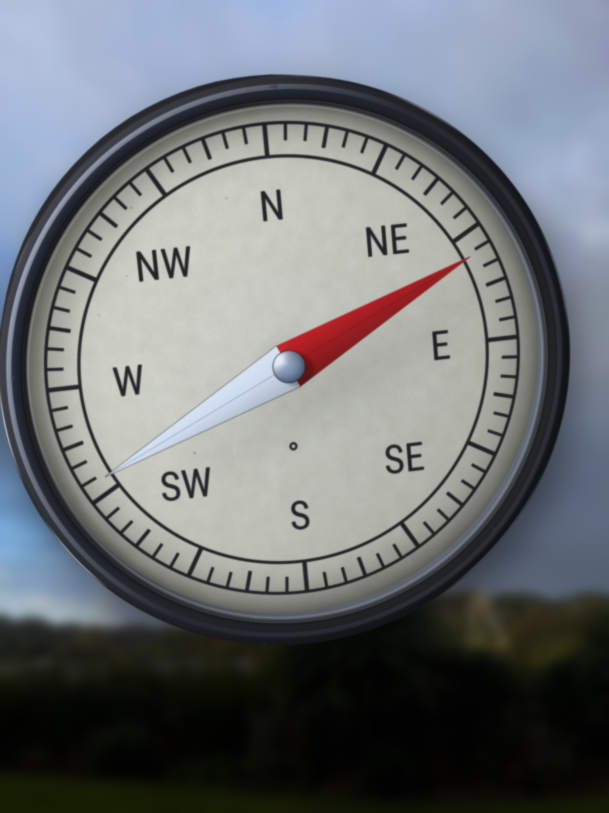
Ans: 65 °
